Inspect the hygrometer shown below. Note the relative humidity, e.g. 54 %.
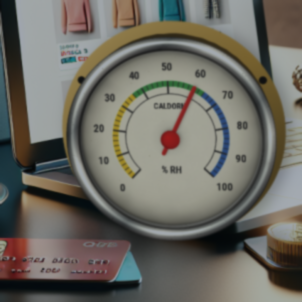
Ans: 60 %
